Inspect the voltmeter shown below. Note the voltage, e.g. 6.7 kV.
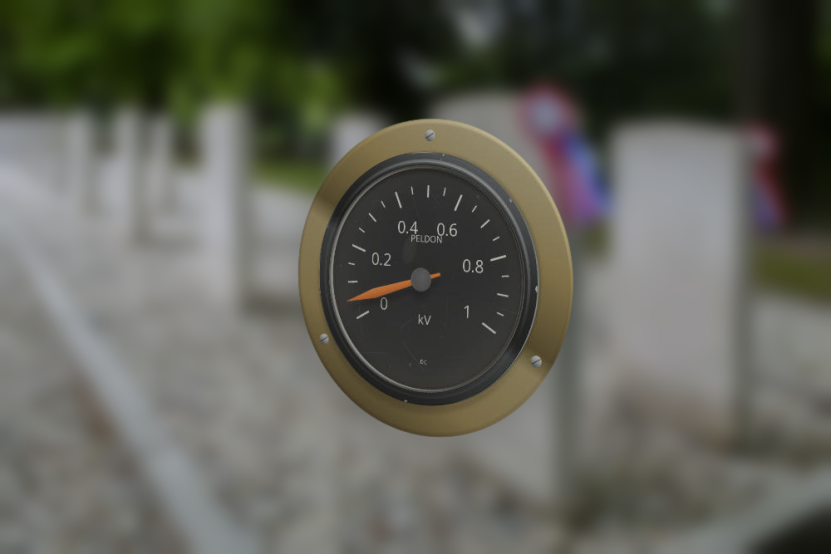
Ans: 0.05 kV
